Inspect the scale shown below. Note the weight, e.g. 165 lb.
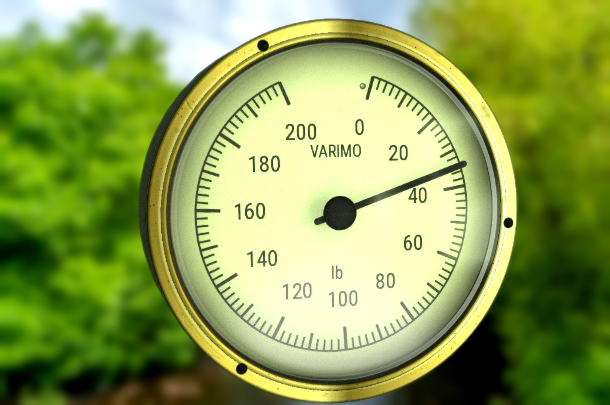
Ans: 34 lb
